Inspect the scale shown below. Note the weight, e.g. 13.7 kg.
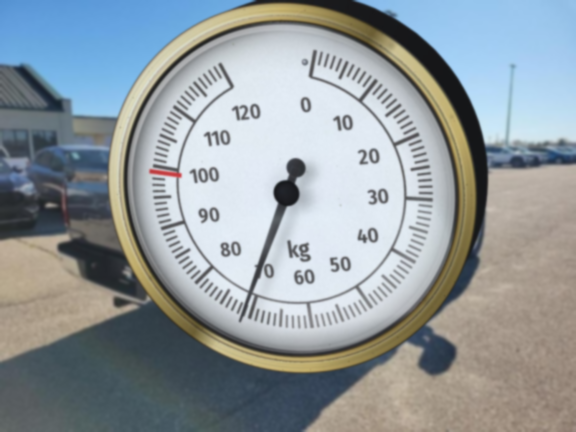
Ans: 71 kg
